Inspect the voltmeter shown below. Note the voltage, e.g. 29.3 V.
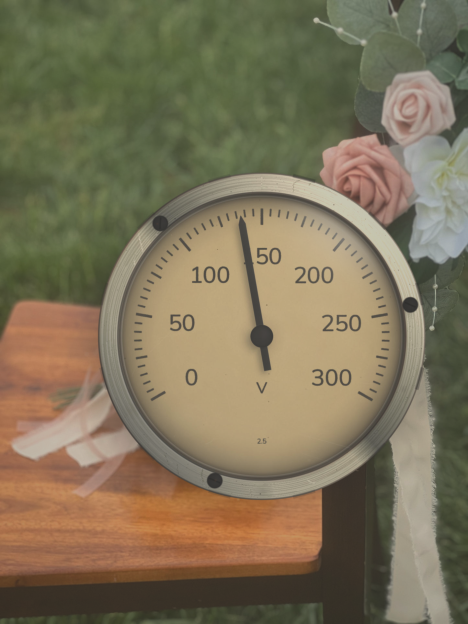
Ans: 137.5 V
